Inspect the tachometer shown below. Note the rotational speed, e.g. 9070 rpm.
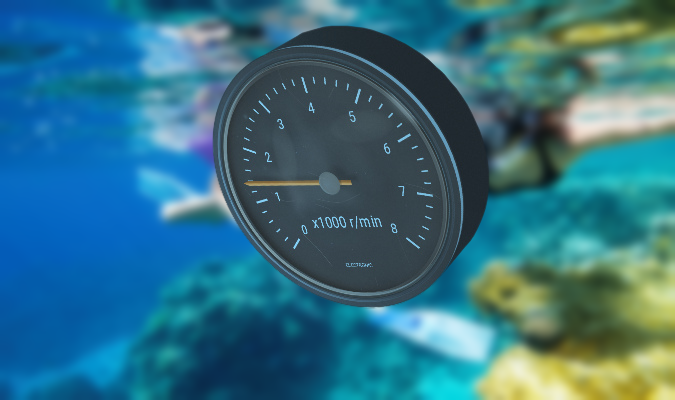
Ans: 1400 rpm
